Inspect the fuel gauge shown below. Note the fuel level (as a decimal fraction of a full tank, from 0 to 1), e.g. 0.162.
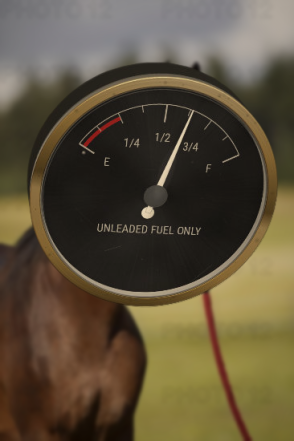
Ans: 0.625
